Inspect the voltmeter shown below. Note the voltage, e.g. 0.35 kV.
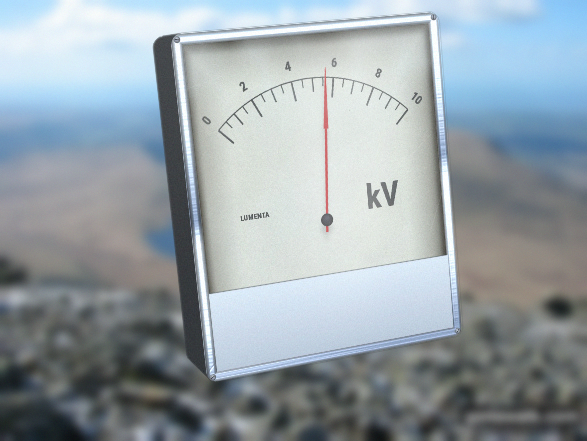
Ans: 5.5 kV
